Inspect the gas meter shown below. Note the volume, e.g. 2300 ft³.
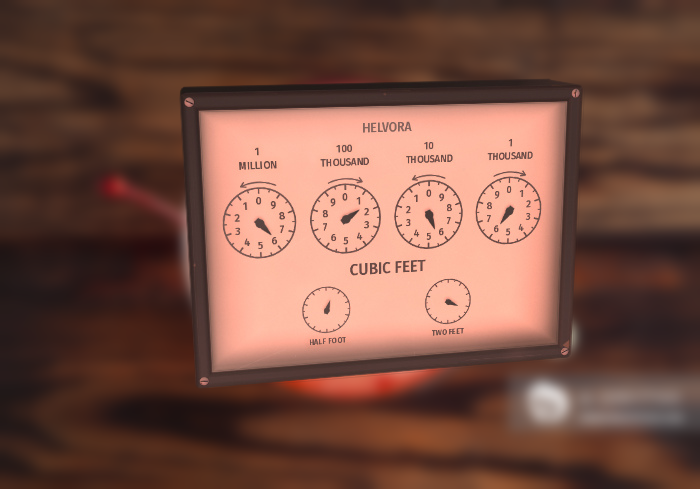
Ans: 615600 ft³
